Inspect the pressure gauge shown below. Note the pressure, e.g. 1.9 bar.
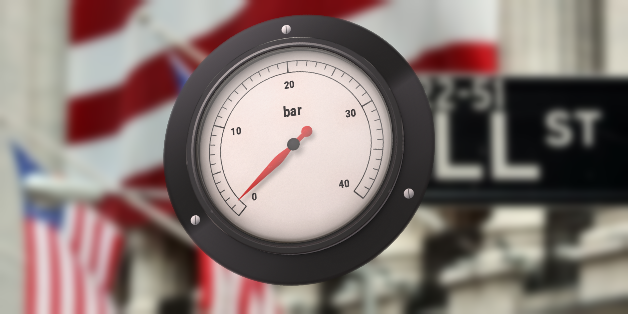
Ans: 1 bar
